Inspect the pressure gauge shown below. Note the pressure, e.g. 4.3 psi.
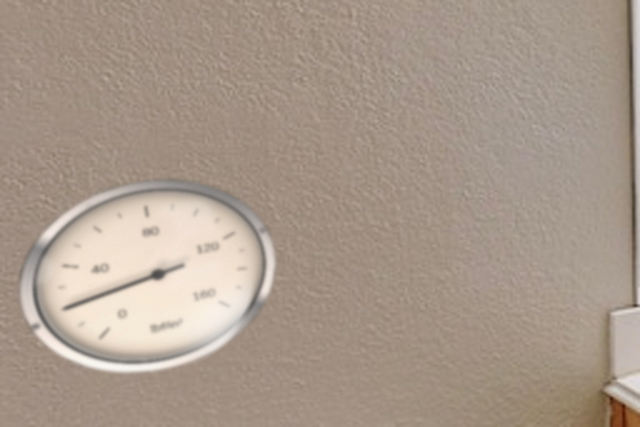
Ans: 20 psi
